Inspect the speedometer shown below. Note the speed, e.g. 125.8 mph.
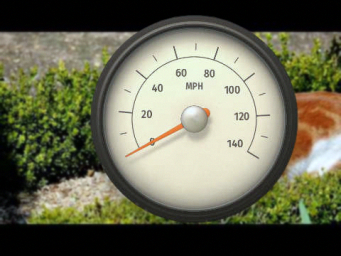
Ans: 0 mph
